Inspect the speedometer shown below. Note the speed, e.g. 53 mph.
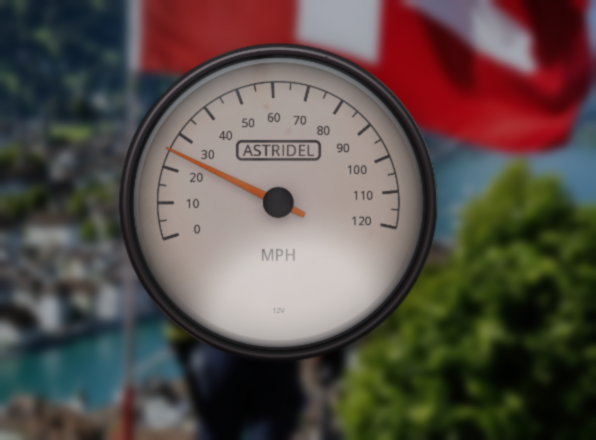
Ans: 25 mph
